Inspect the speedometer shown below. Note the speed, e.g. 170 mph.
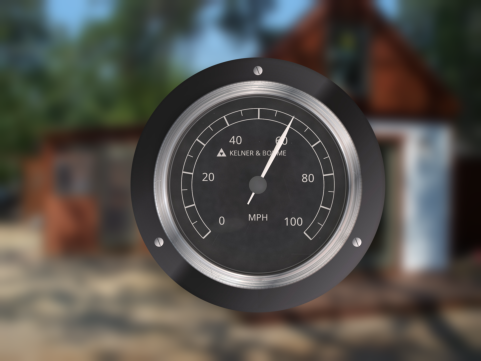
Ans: 60 mph
